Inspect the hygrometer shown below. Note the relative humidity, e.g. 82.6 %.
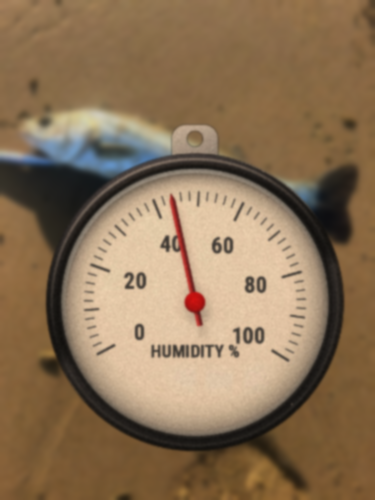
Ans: 44 %
